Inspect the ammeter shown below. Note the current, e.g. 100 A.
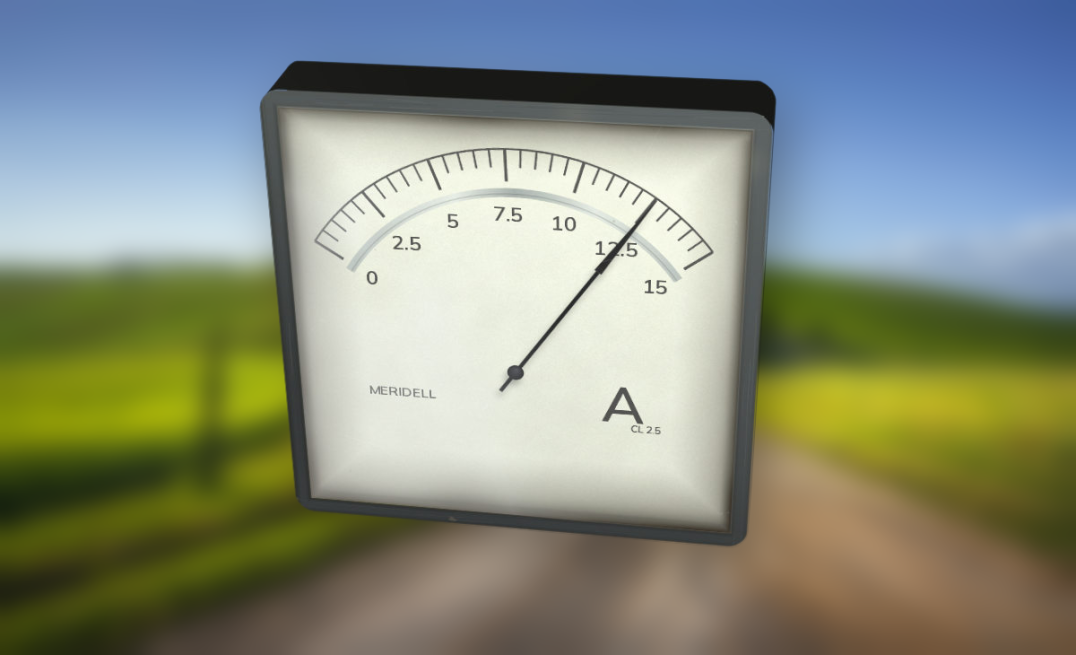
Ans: 12.5 A
